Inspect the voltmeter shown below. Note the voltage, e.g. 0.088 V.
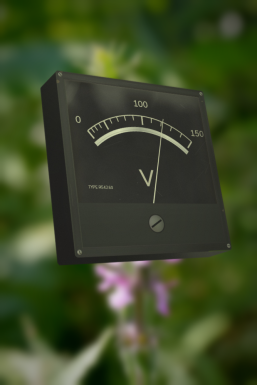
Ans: 120 V
